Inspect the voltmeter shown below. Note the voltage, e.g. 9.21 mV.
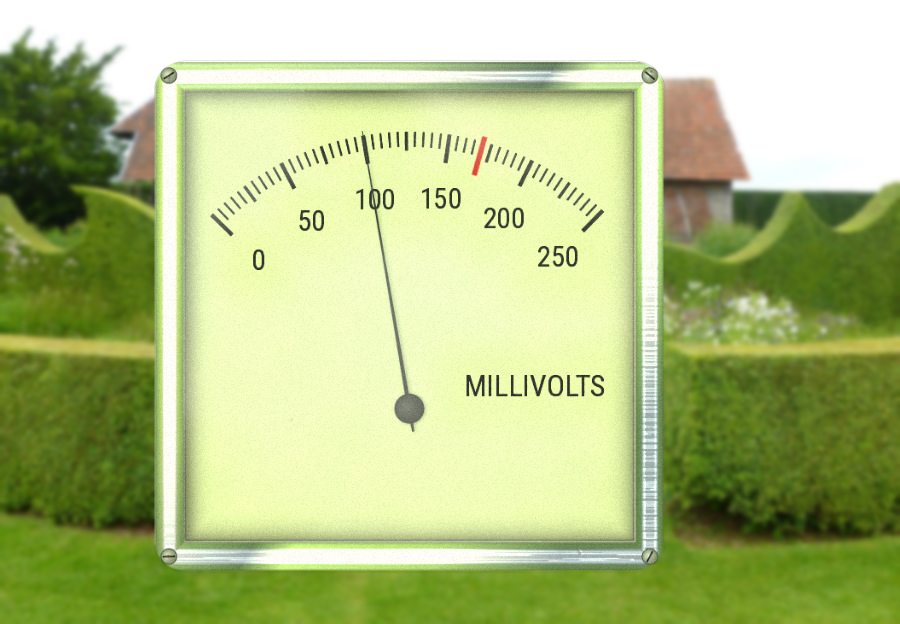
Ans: 100 mV
